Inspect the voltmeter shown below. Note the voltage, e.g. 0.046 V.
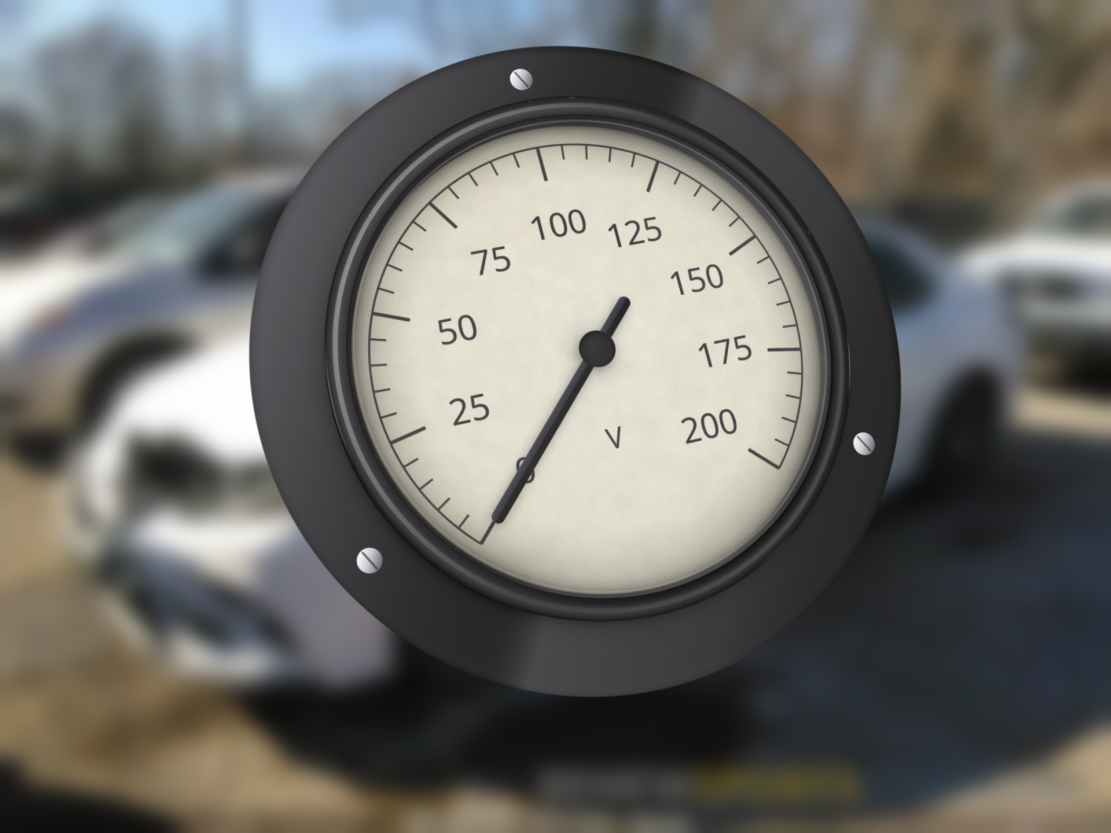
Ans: 0 V
